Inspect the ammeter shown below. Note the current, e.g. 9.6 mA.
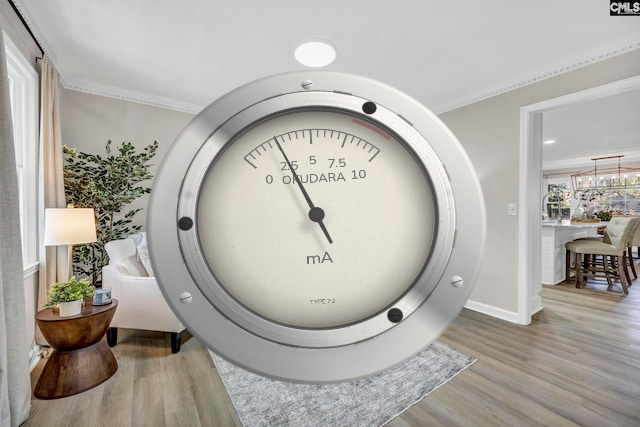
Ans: 2.5 mA
